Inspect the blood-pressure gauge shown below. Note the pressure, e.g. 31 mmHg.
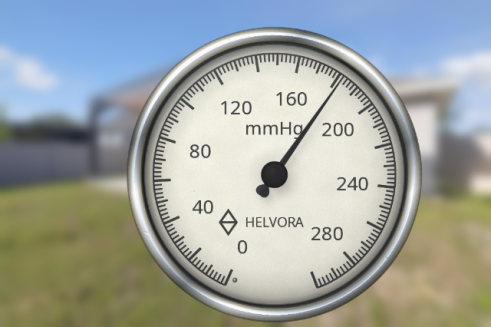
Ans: 182 mmHg
